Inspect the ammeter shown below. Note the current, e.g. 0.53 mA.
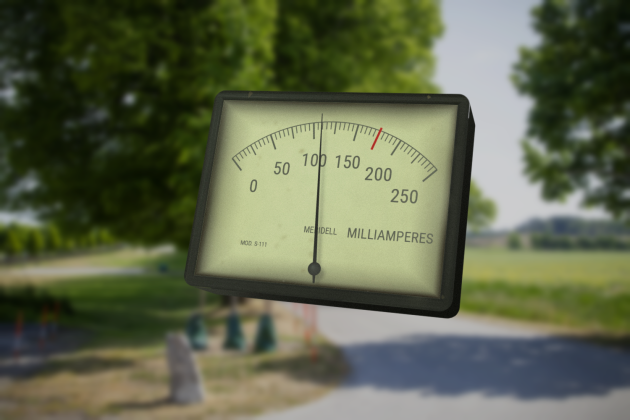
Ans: 110 mA
